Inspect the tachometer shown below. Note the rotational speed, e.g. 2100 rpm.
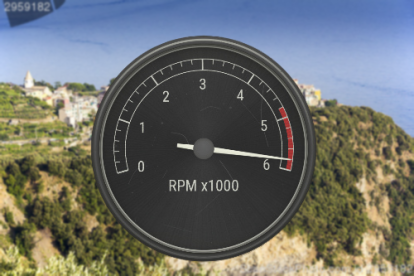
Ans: 5800 rpm
